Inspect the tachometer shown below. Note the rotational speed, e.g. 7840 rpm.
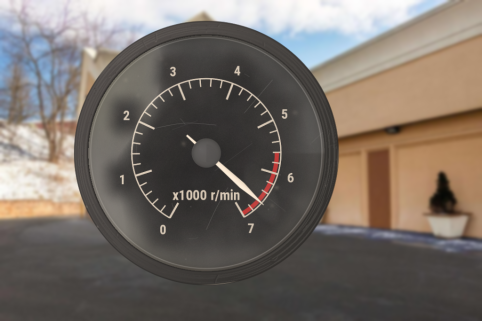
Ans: 6600 rpm
